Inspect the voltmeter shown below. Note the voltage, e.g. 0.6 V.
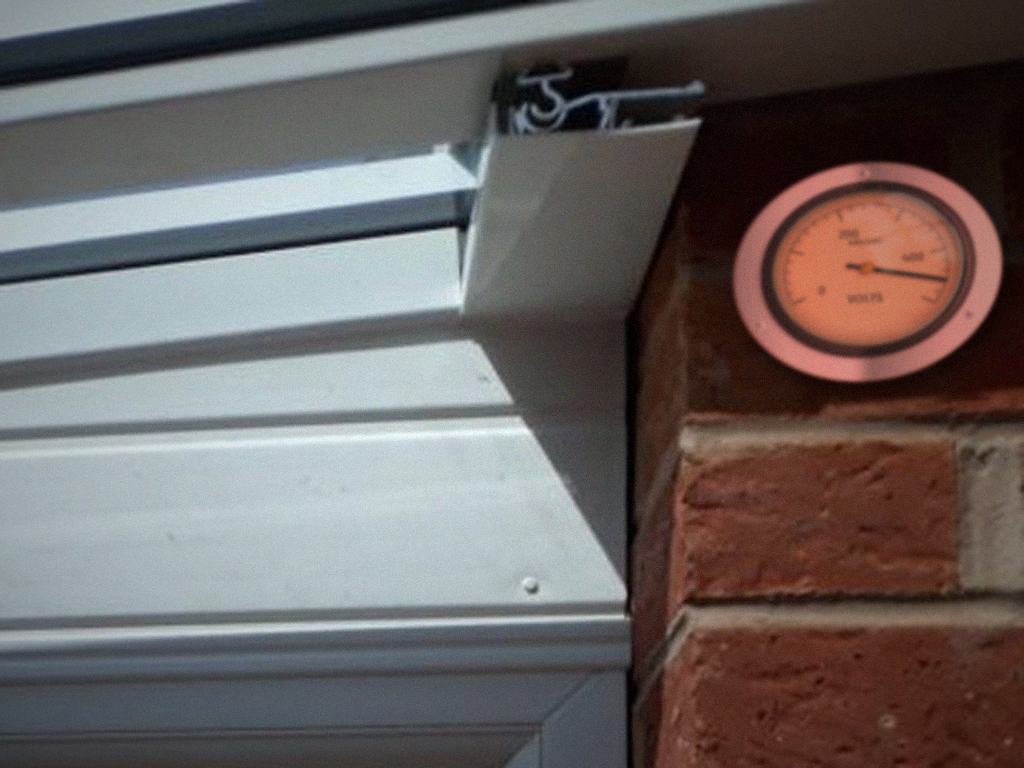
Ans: 460 V
